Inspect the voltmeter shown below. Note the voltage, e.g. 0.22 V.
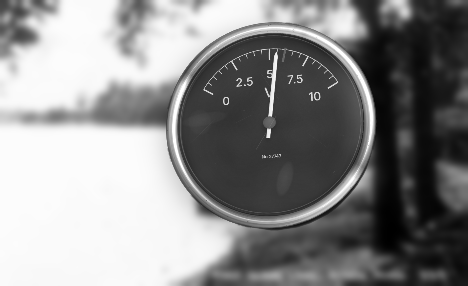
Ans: 5.5 V
